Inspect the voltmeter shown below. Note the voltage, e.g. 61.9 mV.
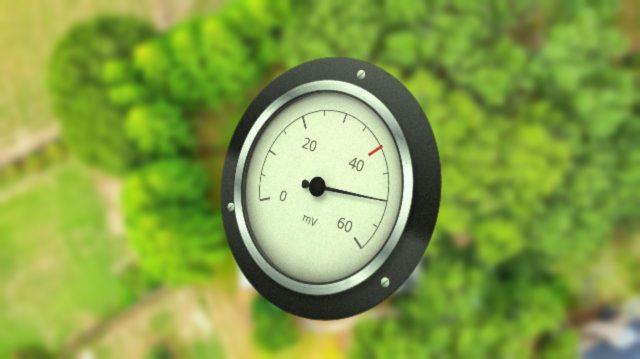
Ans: 50 mV
